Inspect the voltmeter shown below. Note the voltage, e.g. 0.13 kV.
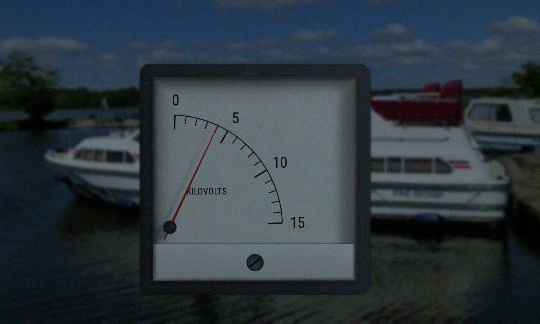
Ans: 4 kV
